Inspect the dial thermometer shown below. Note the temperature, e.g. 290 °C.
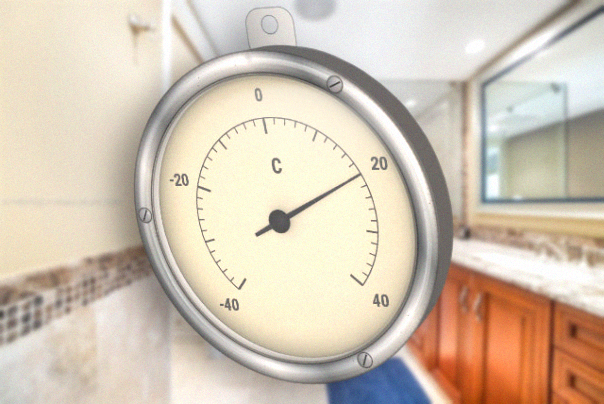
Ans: 20 °C
